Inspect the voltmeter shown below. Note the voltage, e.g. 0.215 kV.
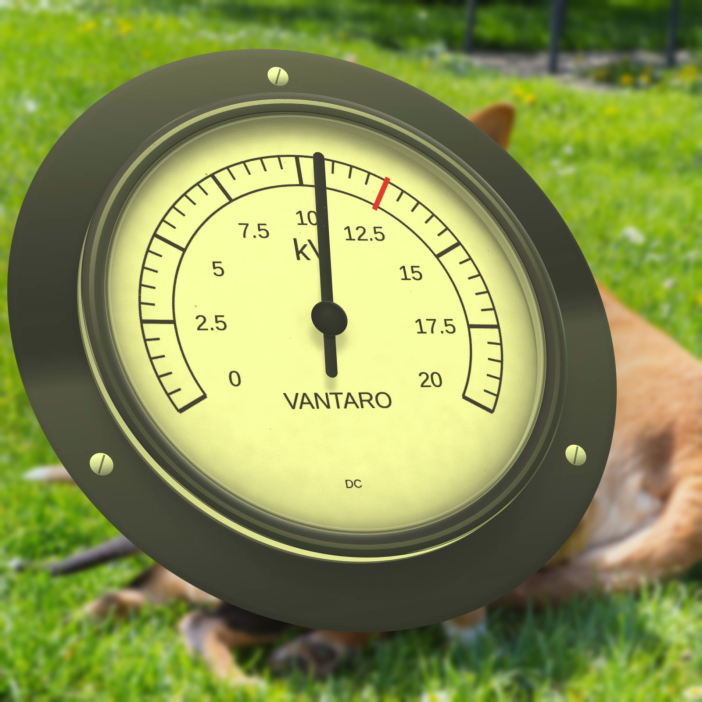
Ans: 10.5 kV
